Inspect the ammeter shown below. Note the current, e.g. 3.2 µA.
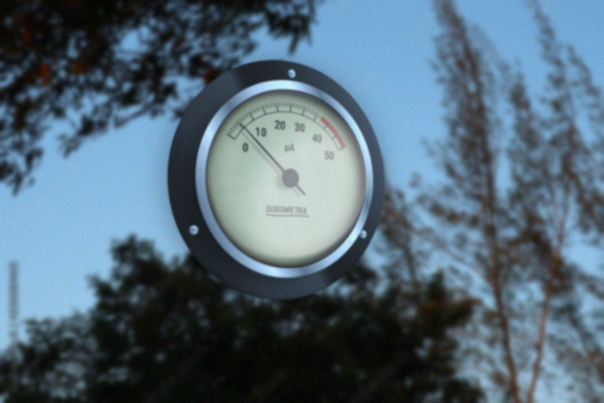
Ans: 5 µA
